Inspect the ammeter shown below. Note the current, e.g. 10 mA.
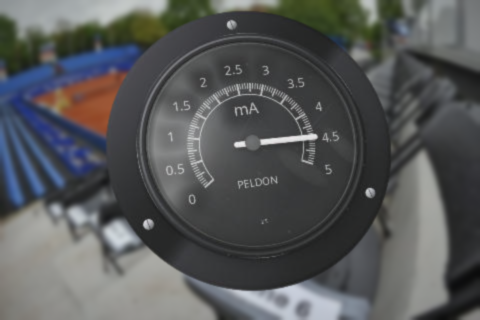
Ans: 4.5 mA
